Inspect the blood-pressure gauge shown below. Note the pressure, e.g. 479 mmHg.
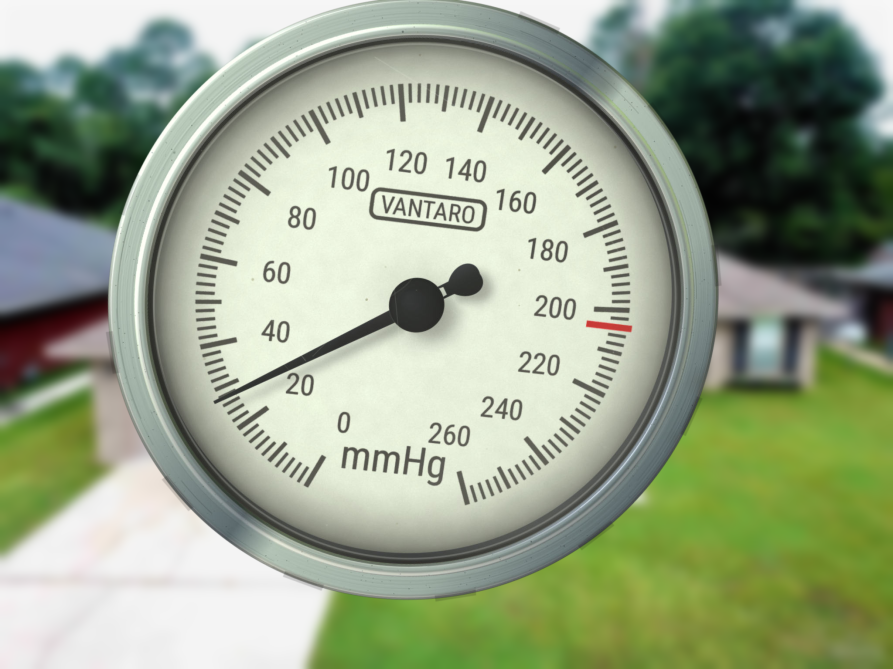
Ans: 28 mmHg
